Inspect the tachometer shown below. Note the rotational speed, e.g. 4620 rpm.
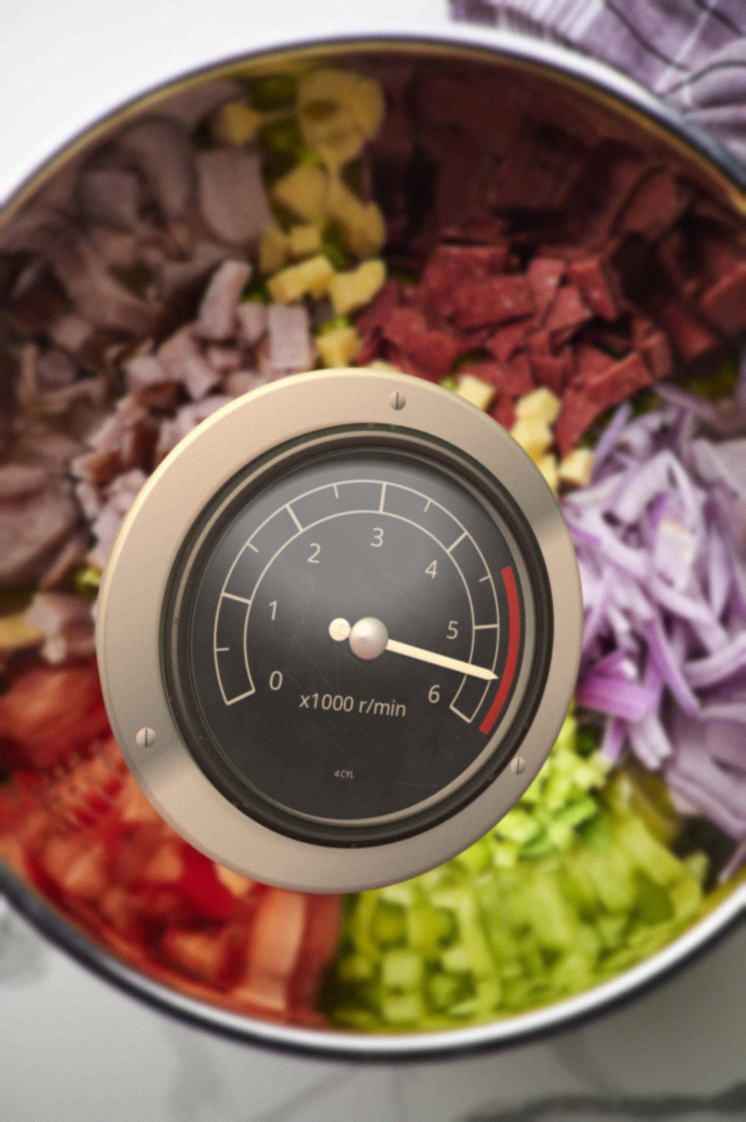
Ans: 5500 rpm
